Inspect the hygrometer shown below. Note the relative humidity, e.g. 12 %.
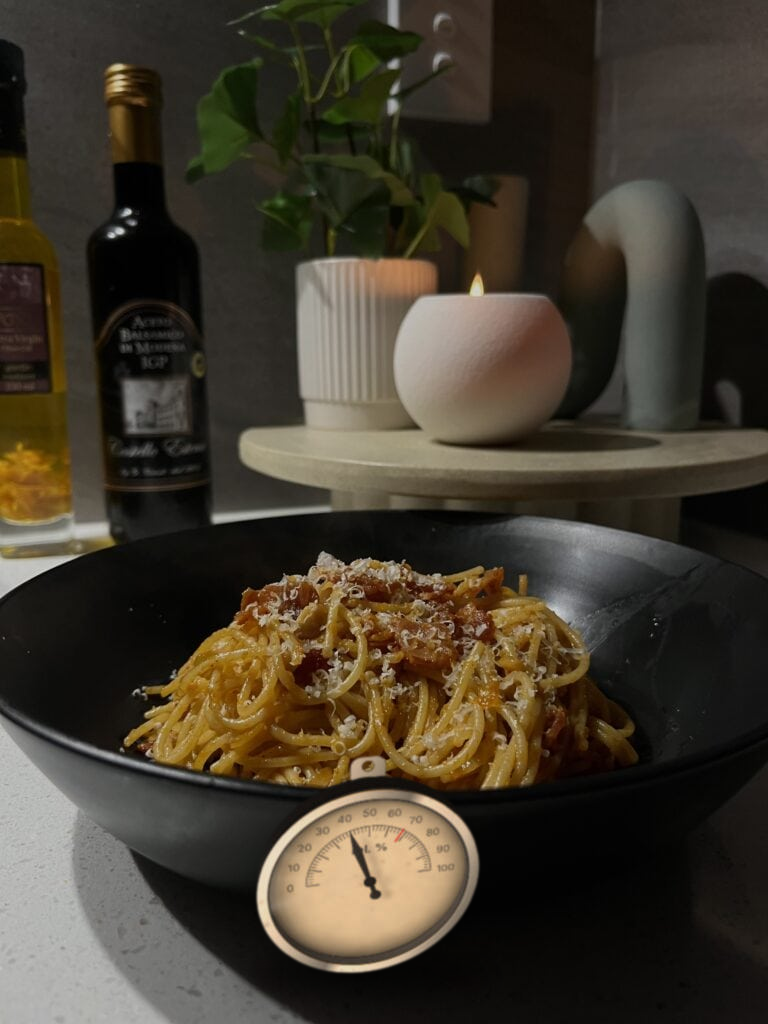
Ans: 40 %
